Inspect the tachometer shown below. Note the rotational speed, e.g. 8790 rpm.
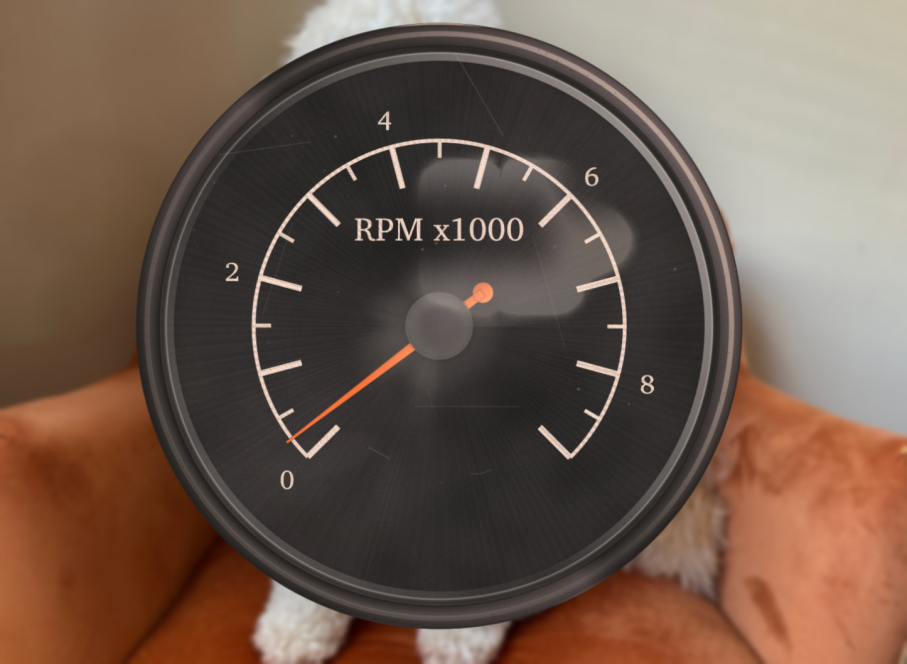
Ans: 250 rpm
